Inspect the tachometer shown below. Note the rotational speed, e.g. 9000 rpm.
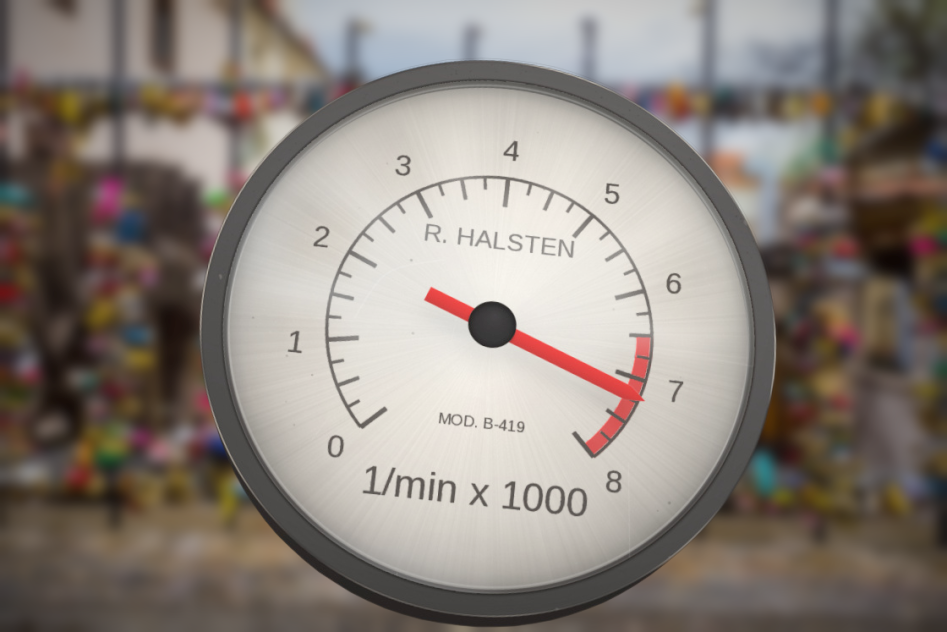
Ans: 7250 rpm
